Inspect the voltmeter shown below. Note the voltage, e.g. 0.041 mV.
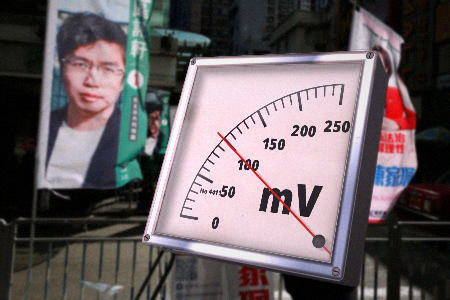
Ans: 100 mV
